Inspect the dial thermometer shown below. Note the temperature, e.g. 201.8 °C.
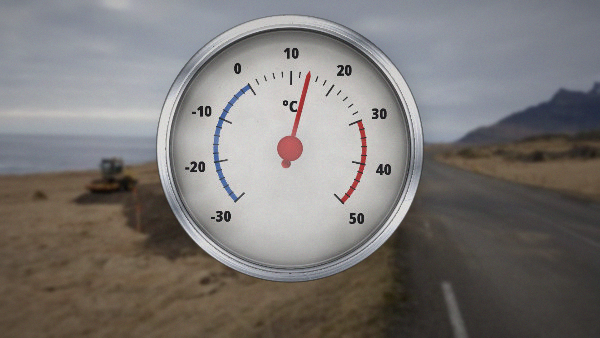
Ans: 14 °C
